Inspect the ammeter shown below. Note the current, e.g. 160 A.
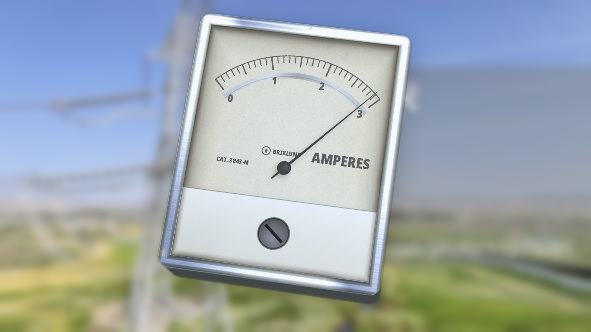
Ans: 2.9 A
